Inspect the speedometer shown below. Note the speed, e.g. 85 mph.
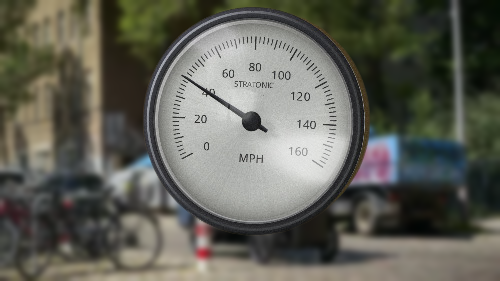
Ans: 40 mph
